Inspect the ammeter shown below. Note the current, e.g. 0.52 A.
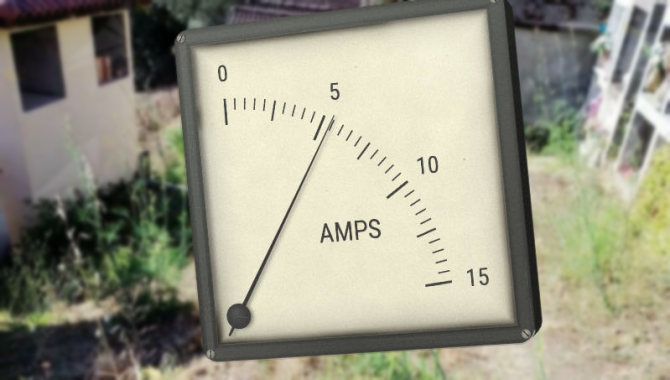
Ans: 5.5 A
